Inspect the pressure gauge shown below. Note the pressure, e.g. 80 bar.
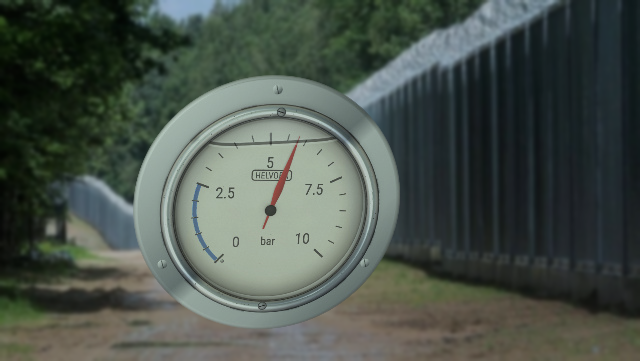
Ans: 5.75 bar
